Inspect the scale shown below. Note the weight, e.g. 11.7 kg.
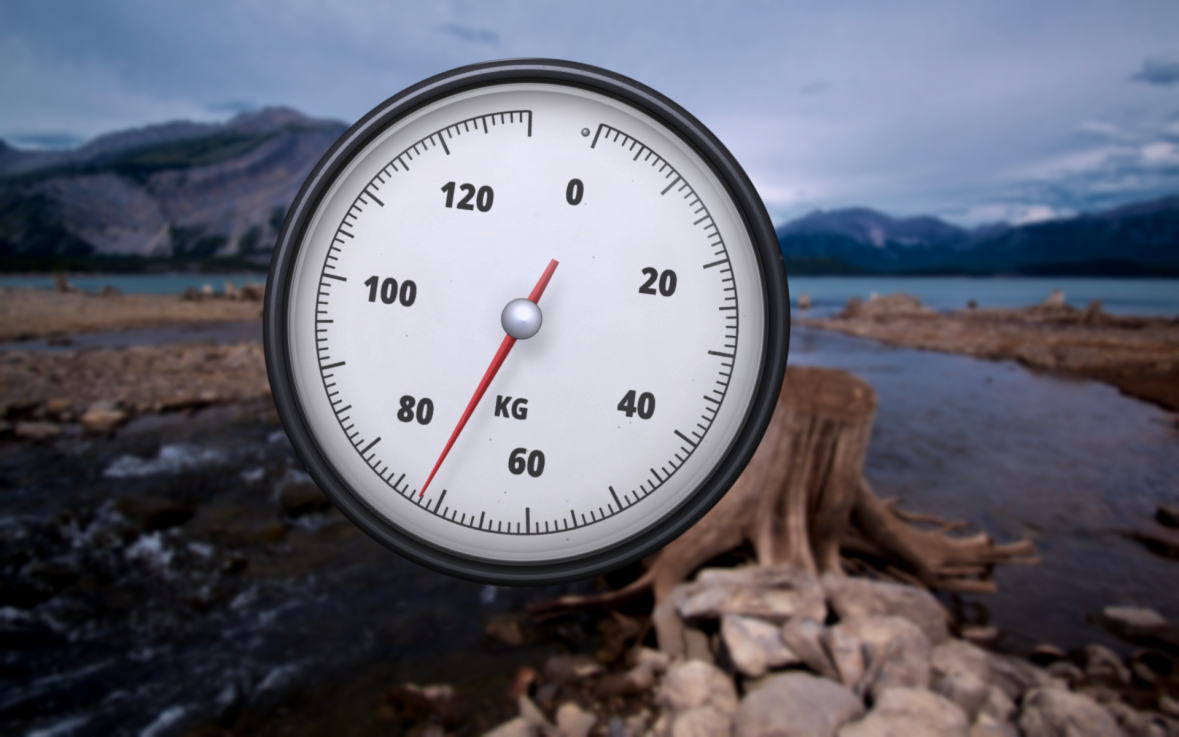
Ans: 72 kg
